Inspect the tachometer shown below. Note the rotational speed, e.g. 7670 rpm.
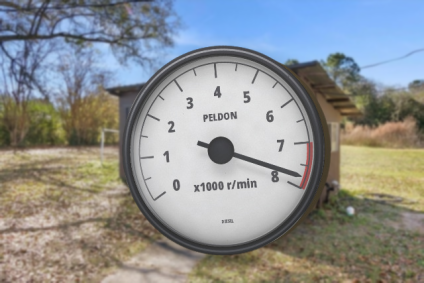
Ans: 7750 rpm
